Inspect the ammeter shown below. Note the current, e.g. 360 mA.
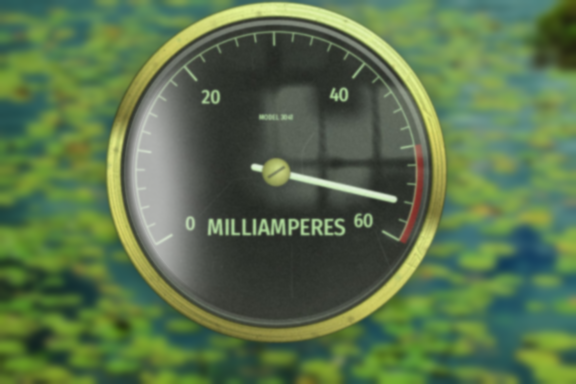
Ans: 56 mA
